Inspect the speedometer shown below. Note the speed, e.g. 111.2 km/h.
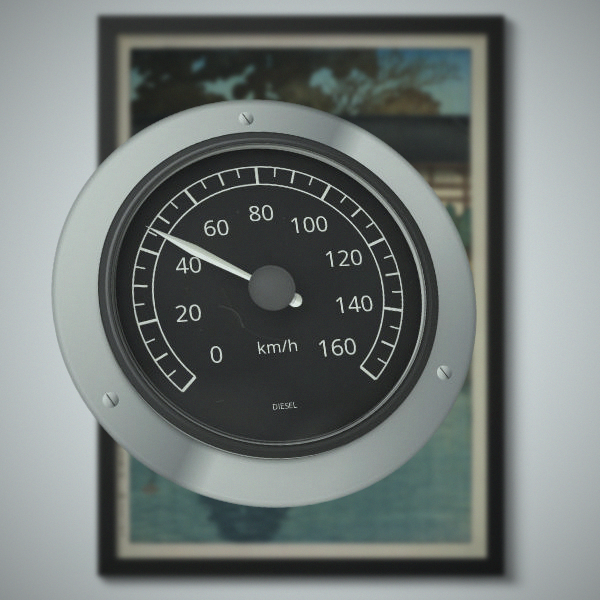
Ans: 45 km/h
